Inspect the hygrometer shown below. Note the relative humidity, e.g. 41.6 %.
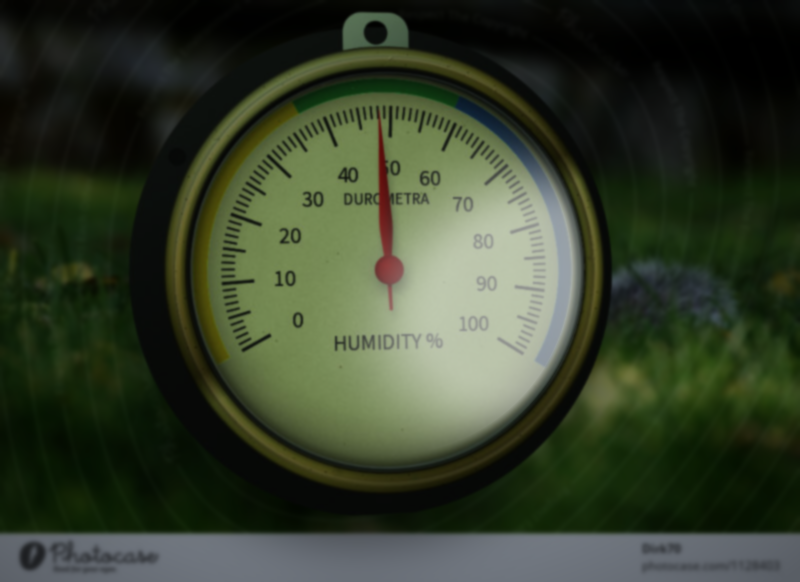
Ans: 48 %
